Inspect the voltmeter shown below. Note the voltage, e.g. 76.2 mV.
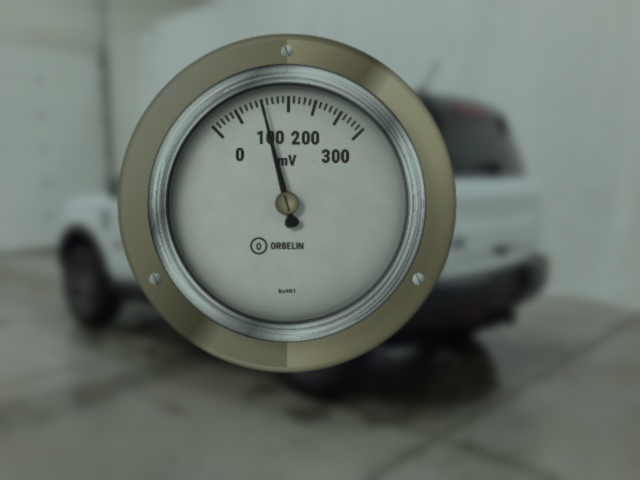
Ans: 100 mV
